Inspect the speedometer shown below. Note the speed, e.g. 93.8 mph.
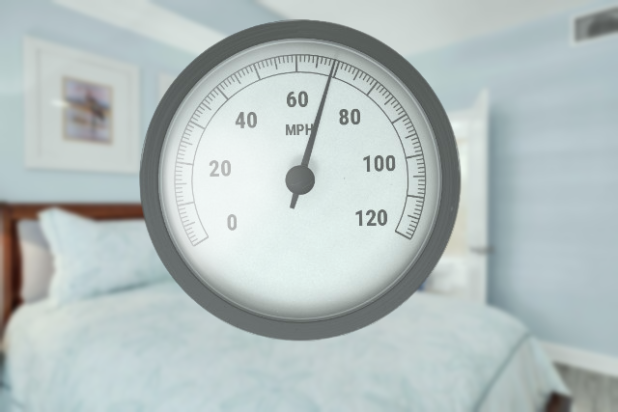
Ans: 69 mph
